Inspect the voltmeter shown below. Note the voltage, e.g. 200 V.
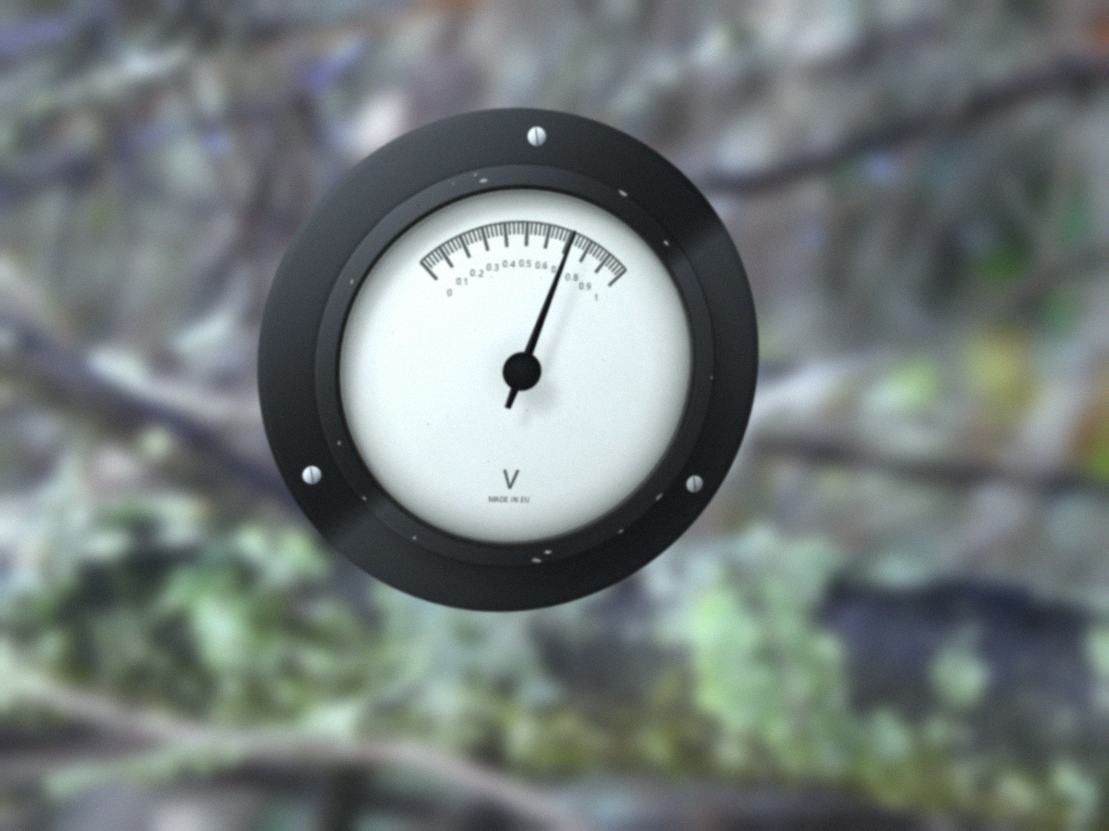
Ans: 0.7 V
